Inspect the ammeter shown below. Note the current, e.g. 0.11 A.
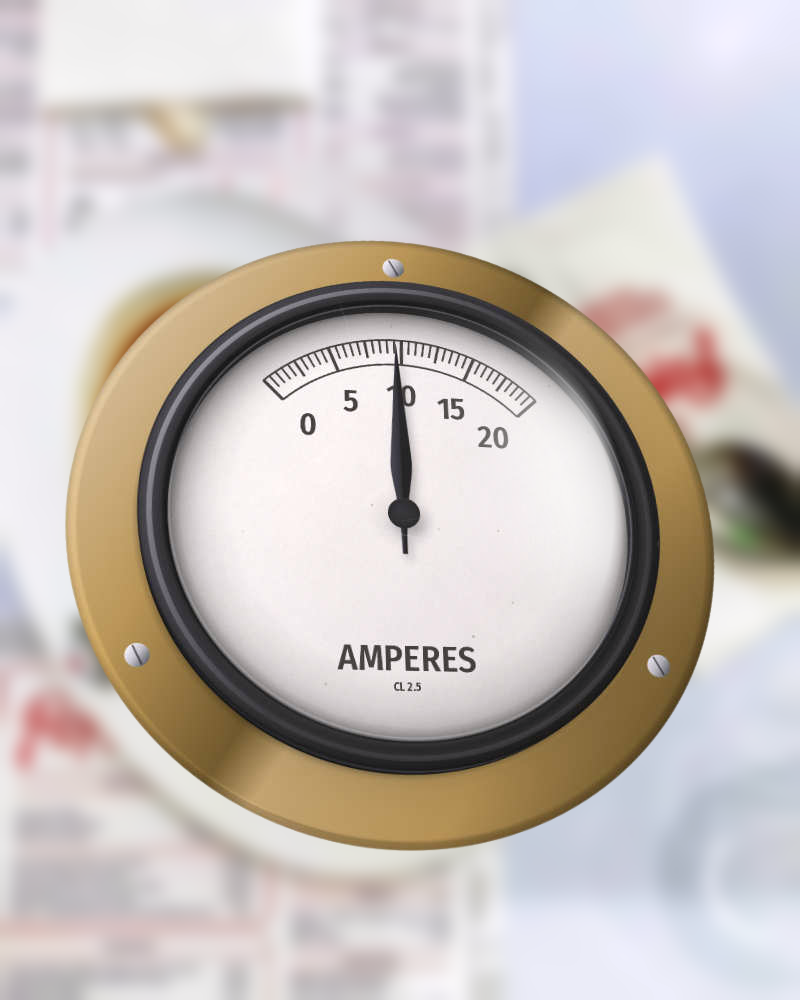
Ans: 9.5 A
